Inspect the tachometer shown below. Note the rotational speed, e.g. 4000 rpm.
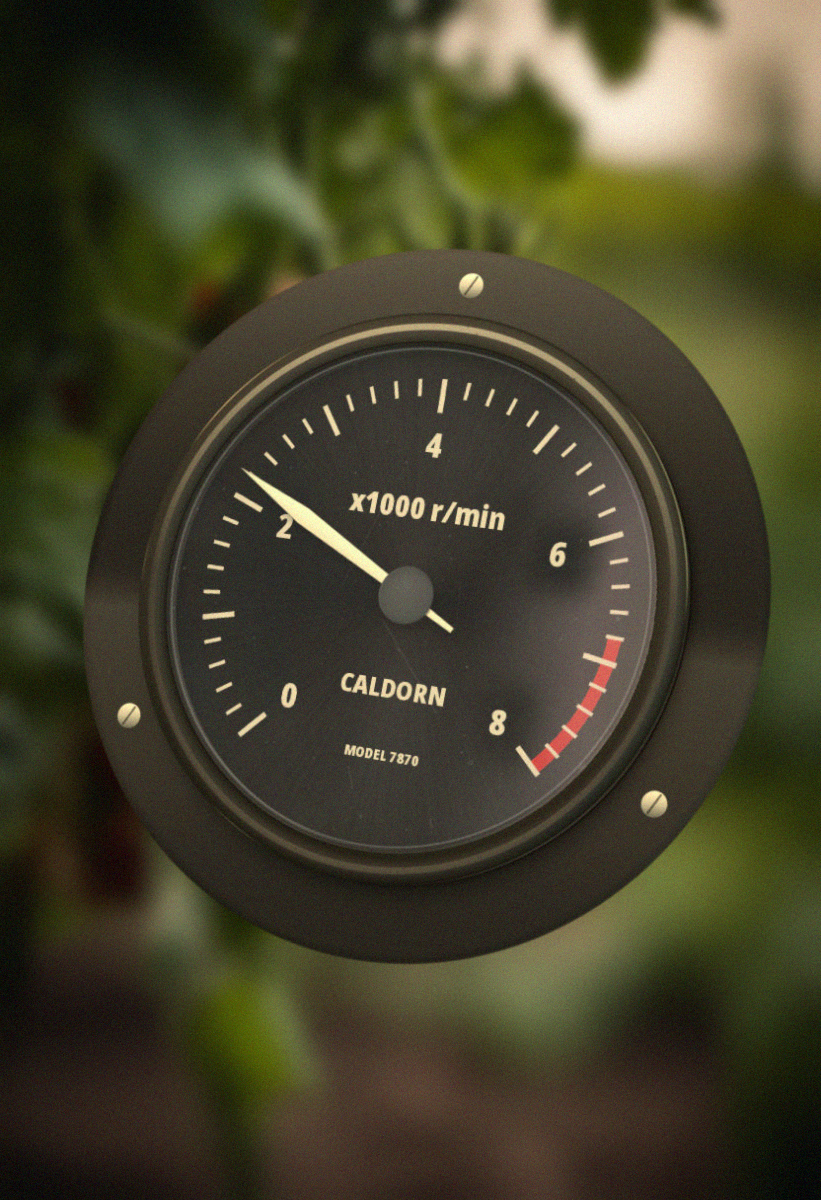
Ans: 2200 rpm
